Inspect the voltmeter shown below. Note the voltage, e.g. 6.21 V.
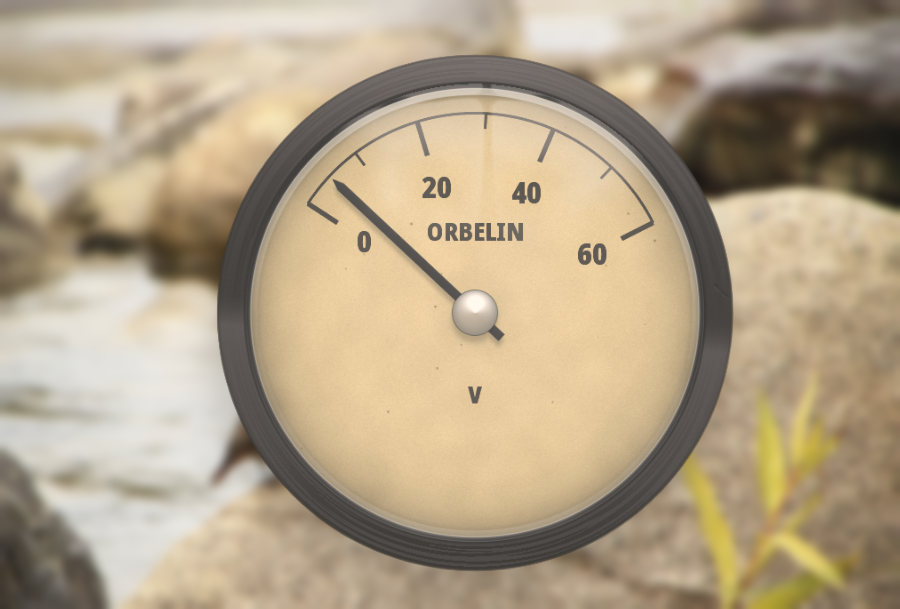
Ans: 5 V
